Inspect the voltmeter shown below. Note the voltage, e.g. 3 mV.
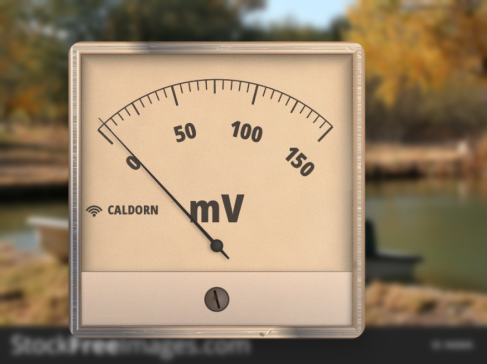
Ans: 5 mV
